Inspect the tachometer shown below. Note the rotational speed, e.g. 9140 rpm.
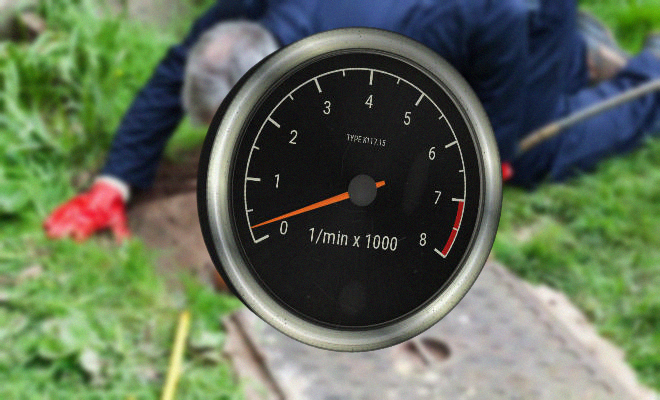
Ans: 250 rpm
